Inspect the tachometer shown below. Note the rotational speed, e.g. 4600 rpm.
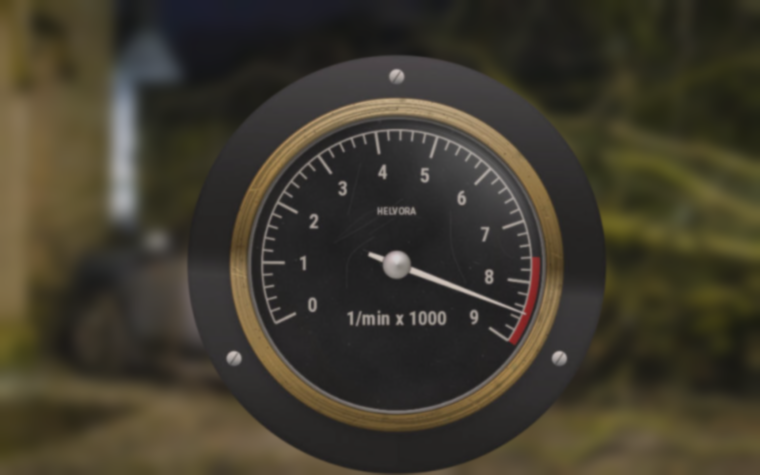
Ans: 8500 rpm
